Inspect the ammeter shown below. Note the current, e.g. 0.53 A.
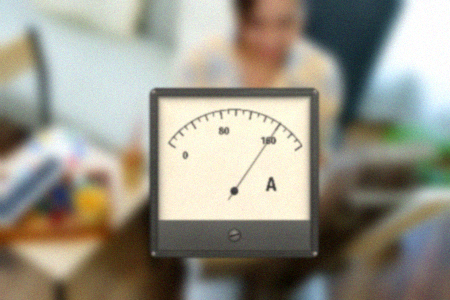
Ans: 160 A
